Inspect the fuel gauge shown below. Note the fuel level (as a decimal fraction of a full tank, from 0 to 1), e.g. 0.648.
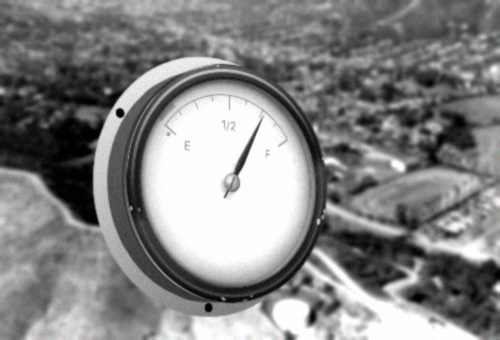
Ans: 0.75
